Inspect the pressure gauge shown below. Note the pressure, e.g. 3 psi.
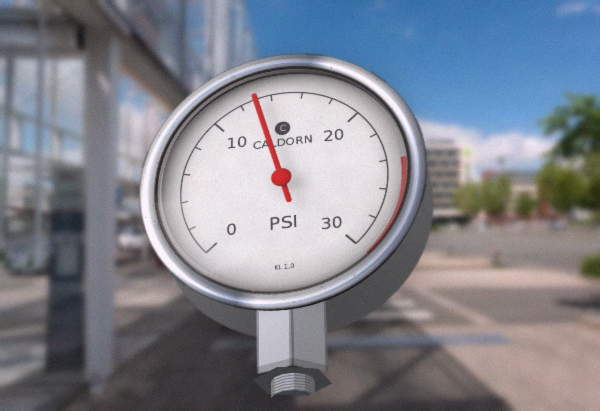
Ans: 13 psi
